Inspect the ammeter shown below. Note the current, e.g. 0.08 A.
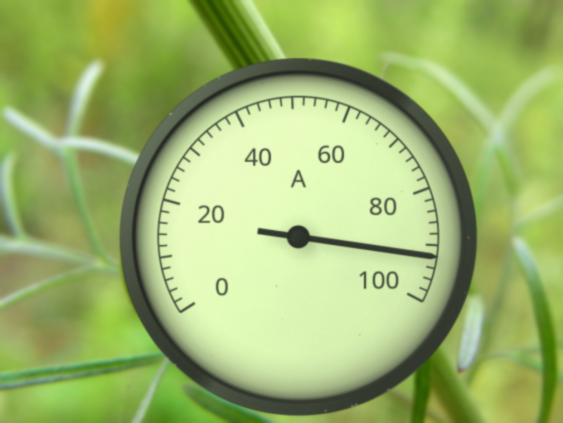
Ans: 92 A
